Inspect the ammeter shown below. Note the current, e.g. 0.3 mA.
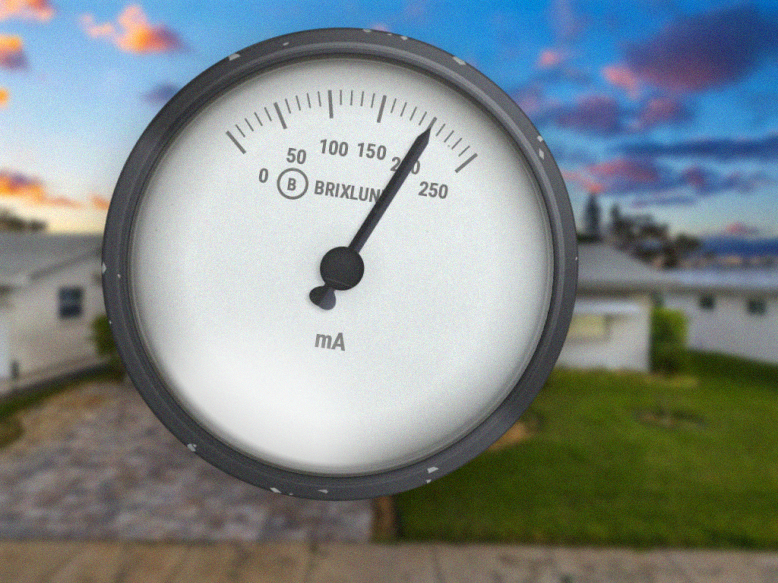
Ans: 200 mA
